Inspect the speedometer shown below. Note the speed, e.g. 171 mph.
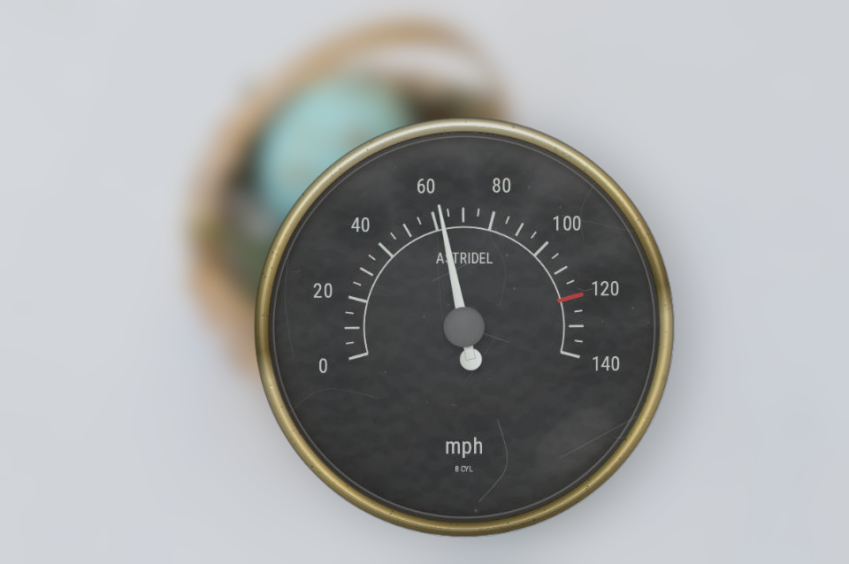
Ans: 62.5 mph
